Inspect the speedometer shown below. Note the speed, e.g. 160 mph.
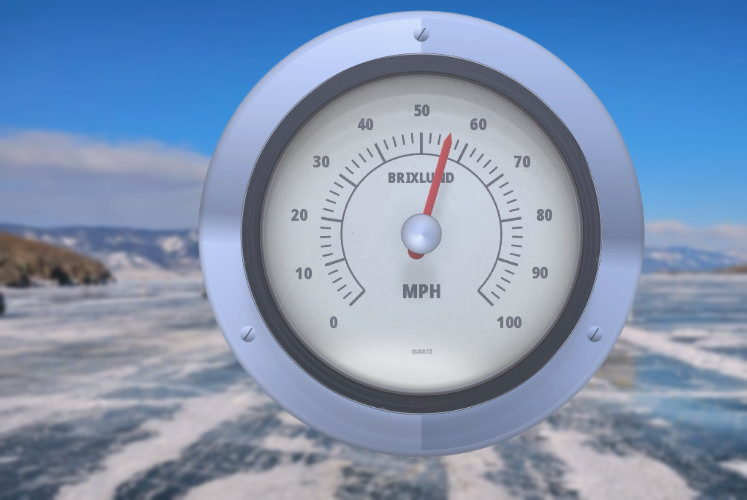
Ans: 56 mph
